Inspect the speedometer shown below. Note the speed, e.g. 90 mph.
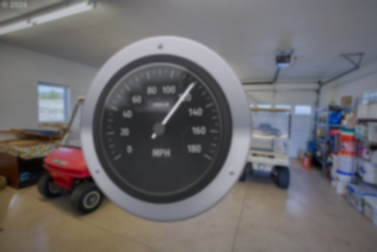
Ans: 120 mph
